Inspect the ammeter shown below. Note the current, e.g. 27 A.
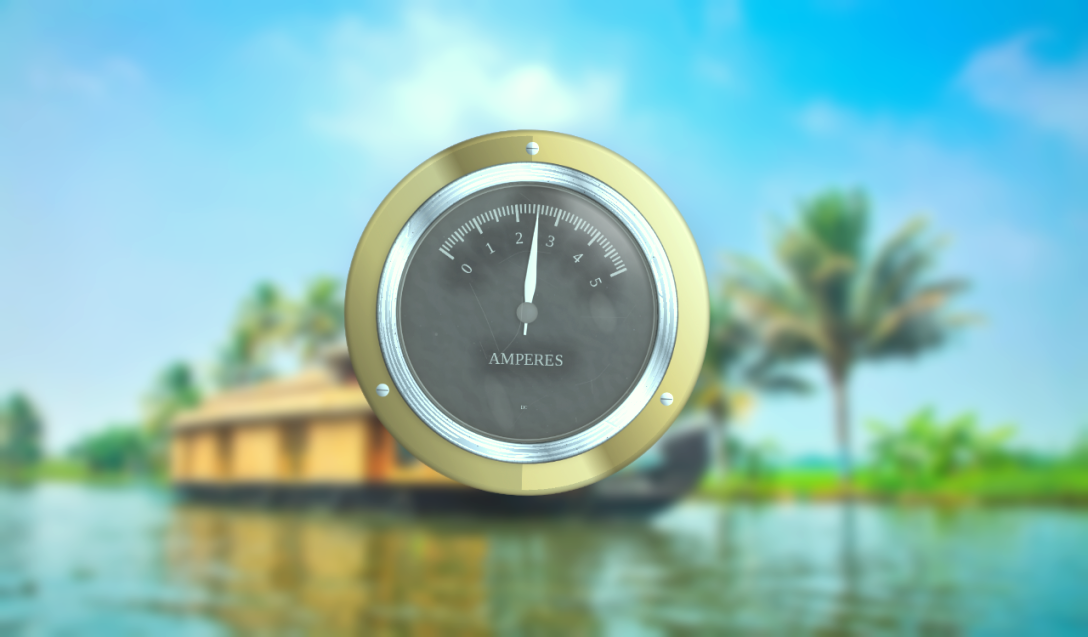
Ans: 2.5 A
